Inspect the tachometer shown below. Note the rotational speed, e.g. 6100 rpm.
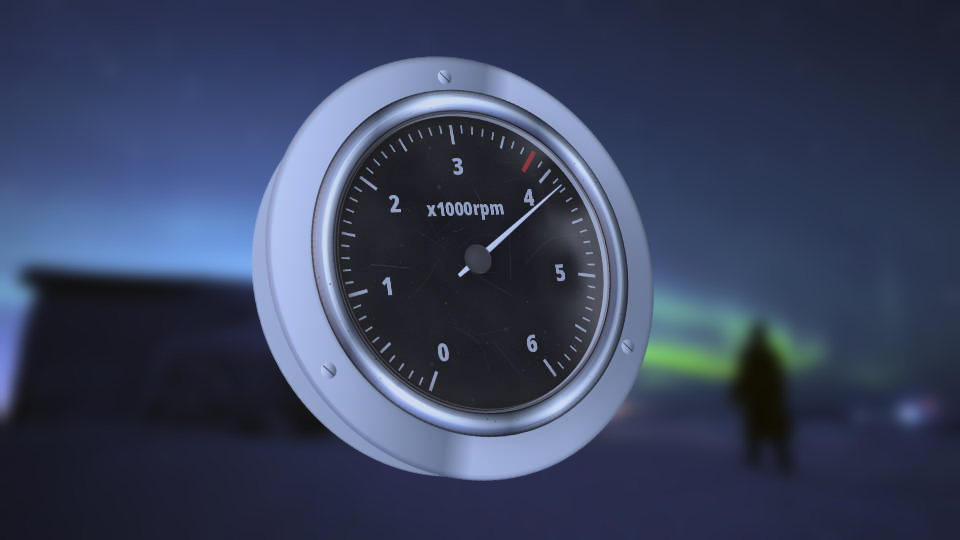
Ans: 4150 rpm
